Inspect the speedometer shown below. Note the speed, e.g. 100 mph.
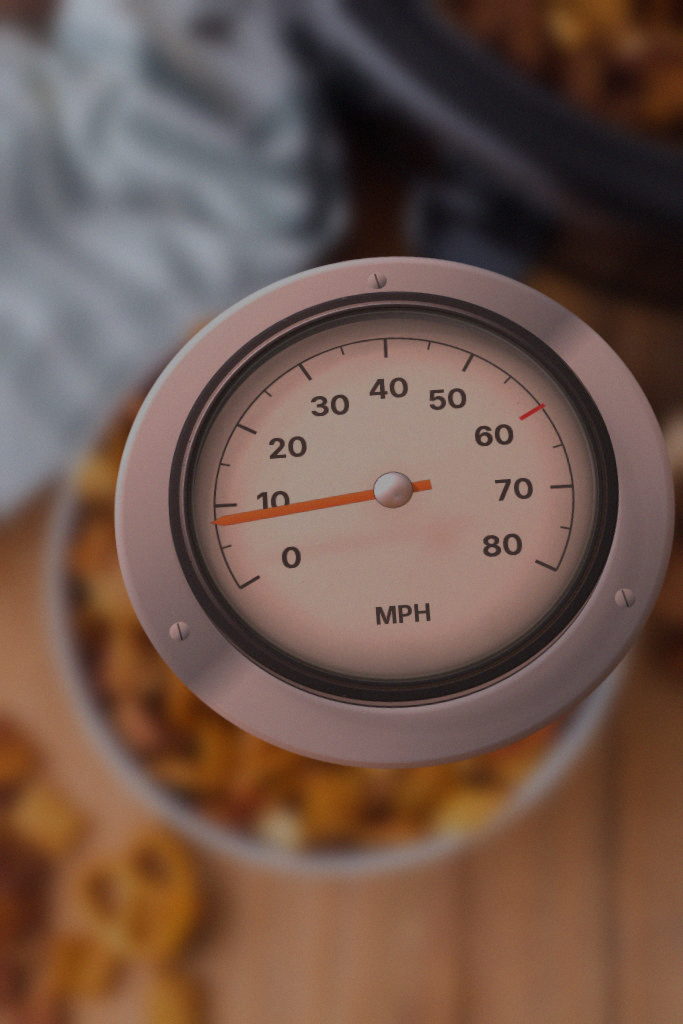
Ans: 7.5 mph
